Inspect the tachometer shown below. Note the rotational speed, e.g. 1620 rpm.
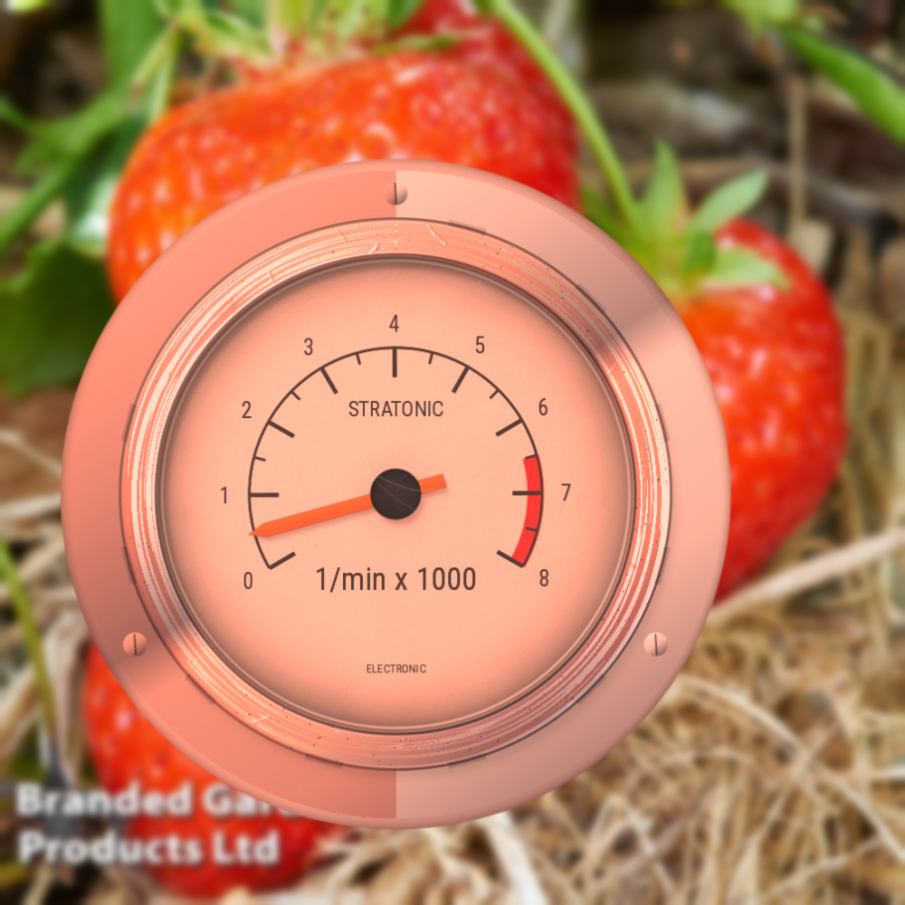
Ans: 500 rpm
